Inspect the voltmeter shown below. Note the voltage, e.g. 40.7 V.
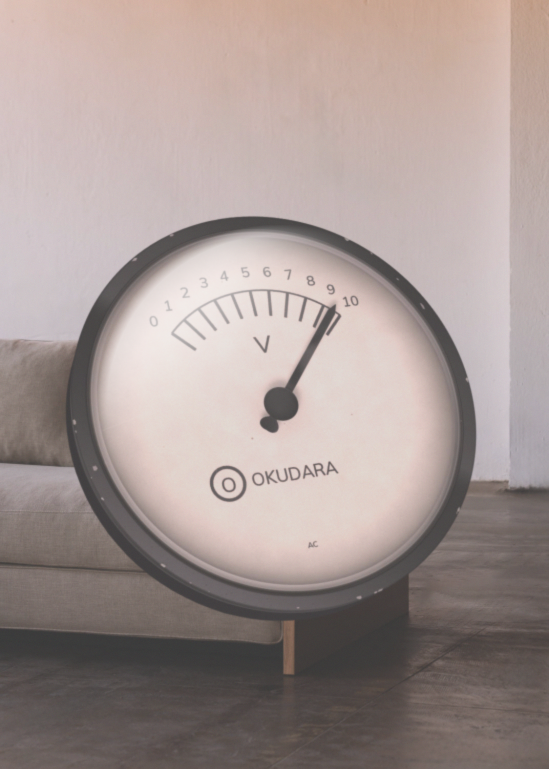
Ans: 9.5 V
